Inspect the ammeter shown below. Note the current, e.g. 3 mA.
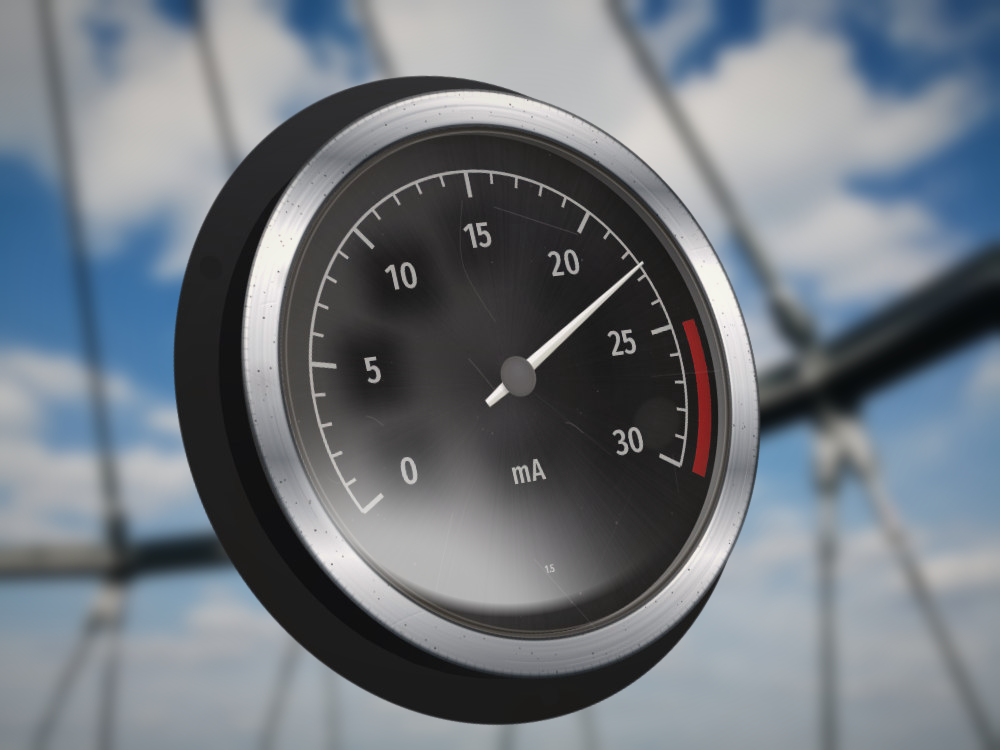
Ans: 22.5 mA
